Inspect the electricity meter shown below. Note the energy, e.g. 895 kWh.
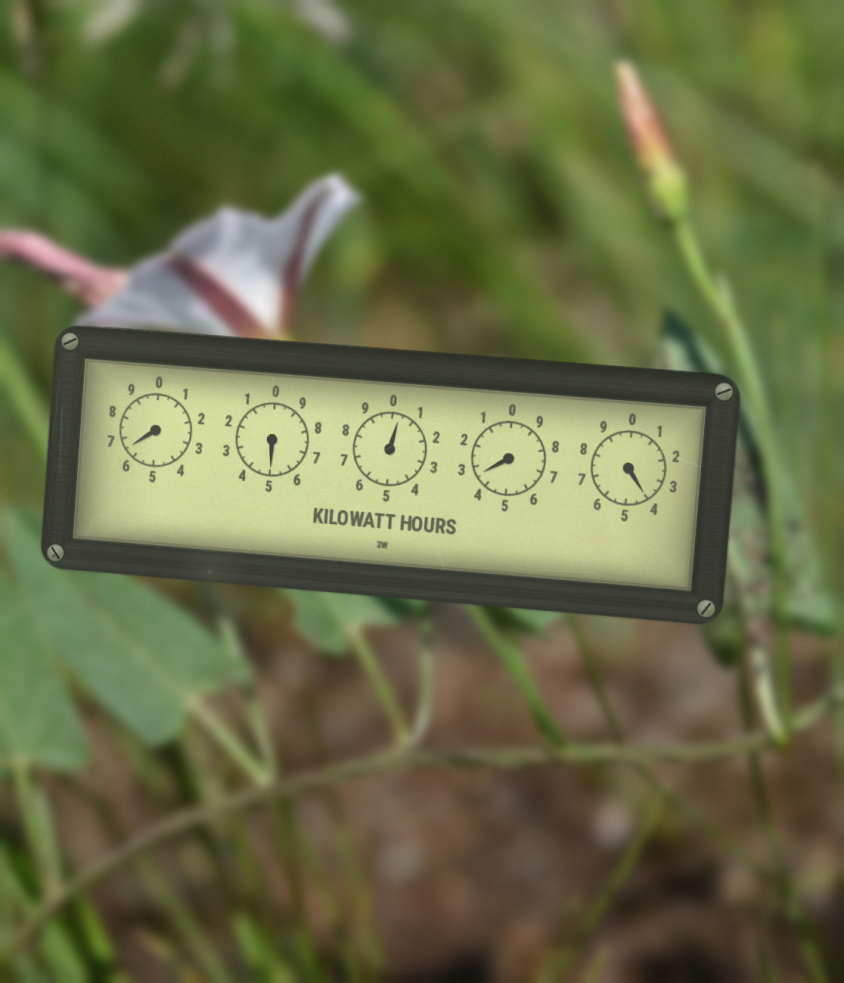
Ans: 65034 kWh
